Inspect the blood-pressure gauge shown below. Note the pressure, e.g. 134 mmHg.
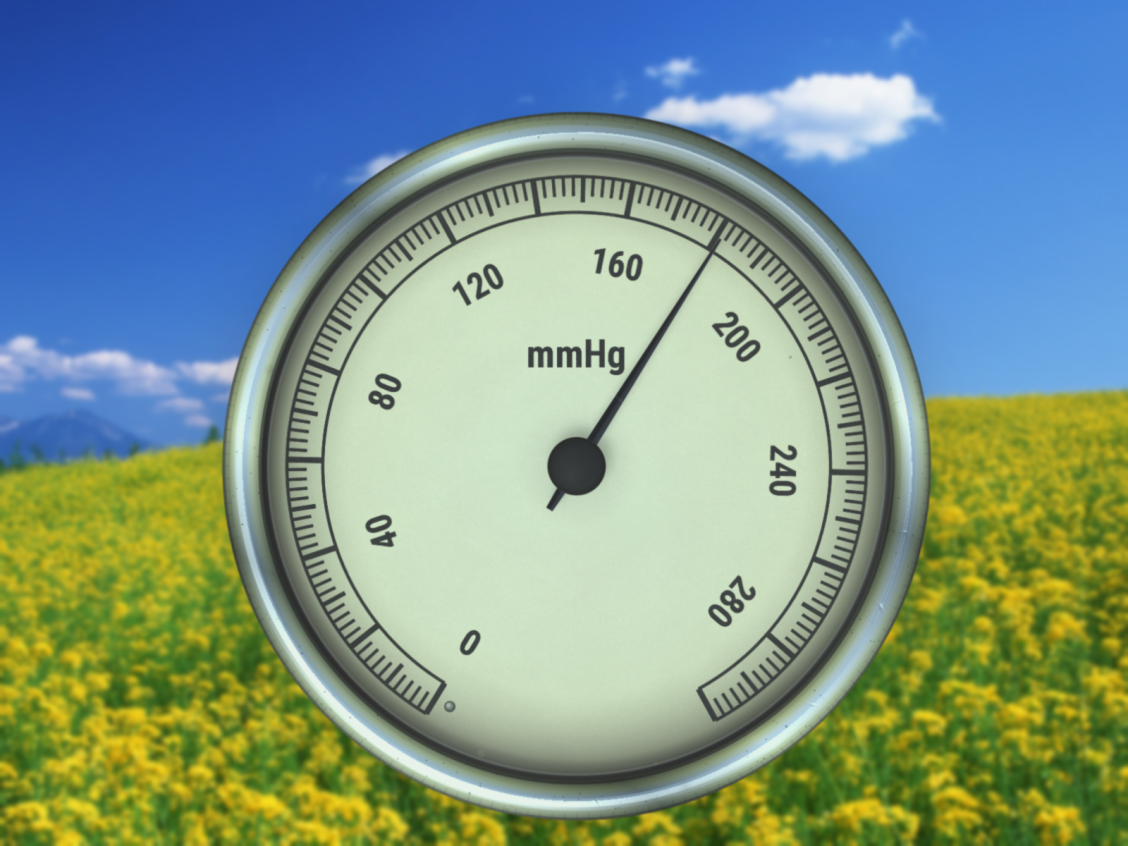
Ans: 181 mmHg
